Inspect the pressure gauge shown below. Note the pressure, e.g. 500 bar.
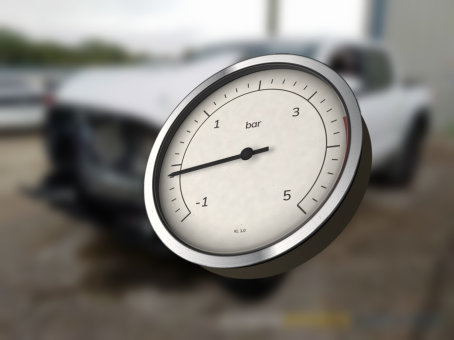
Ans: -0.2 bar
